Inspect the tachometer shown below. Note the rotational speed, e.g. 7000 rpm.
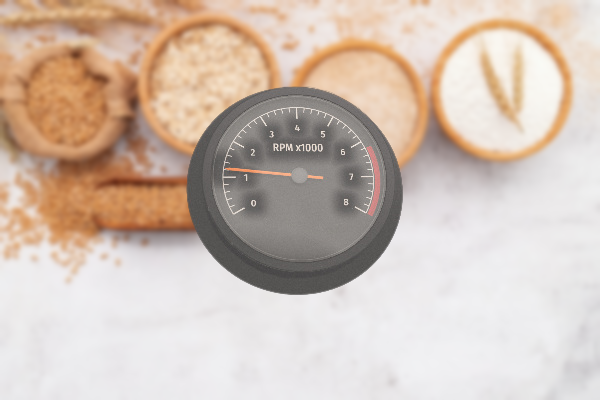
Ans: 1200 rpm
